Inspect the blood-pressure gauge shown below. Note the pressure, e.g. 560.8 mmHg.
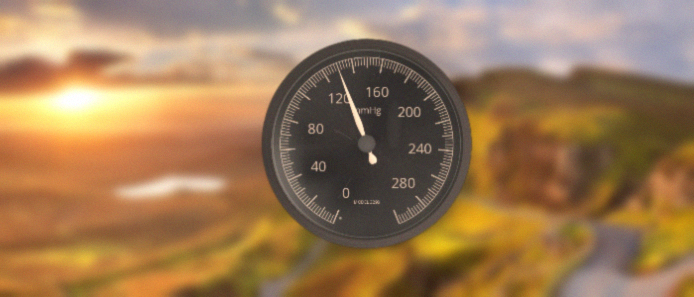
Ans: 130 mmHg
